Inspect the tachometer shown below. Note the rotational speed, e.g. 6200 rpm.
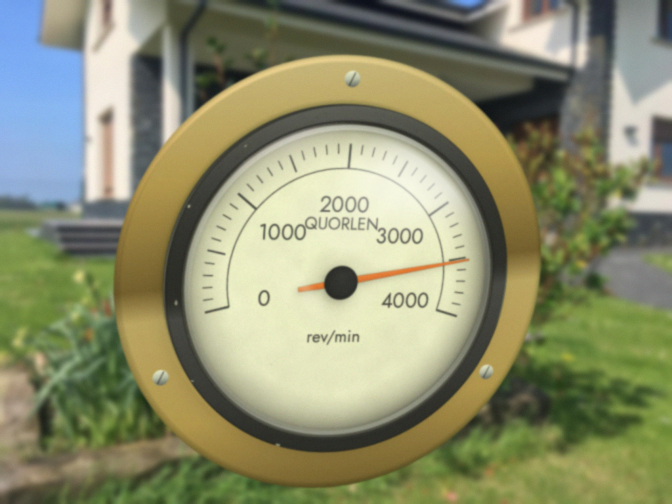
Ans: 3500 rpm
